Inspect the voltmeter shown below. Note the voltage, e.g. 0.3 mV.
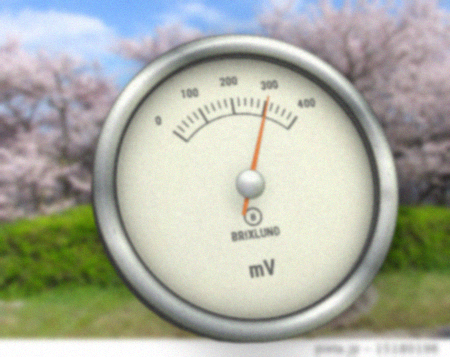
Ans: 300 mV
